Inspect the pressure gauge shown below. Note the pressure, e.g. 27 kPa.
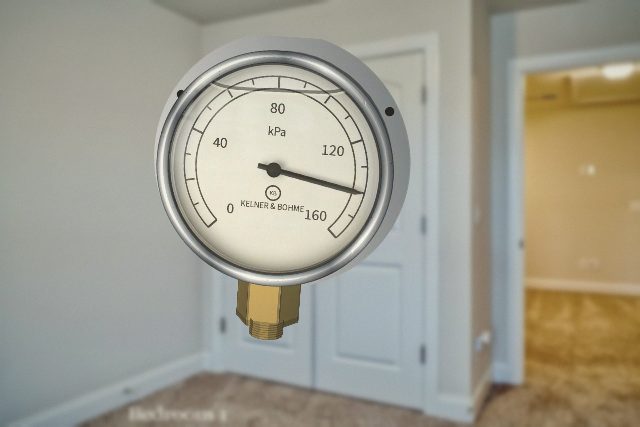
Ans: 140 kPa
